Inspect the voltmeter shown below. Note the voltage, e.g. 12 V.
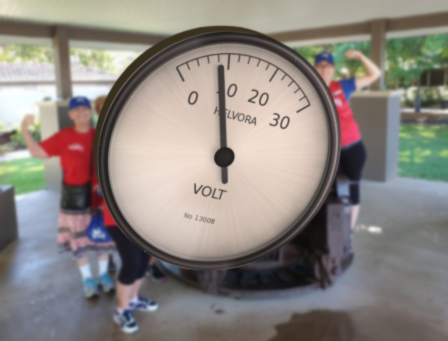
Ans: 8 V
